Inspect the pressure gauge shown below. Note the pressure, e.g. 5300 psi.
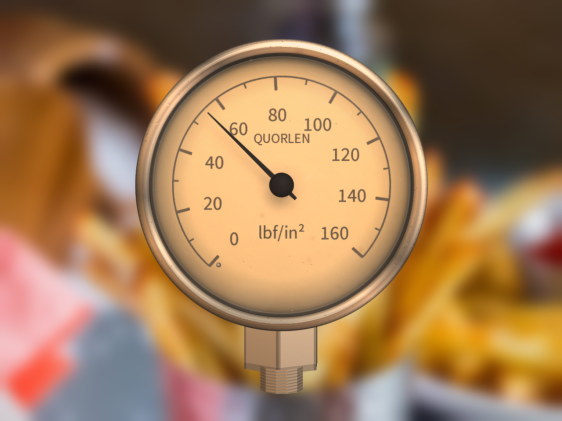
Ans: 55 psi
